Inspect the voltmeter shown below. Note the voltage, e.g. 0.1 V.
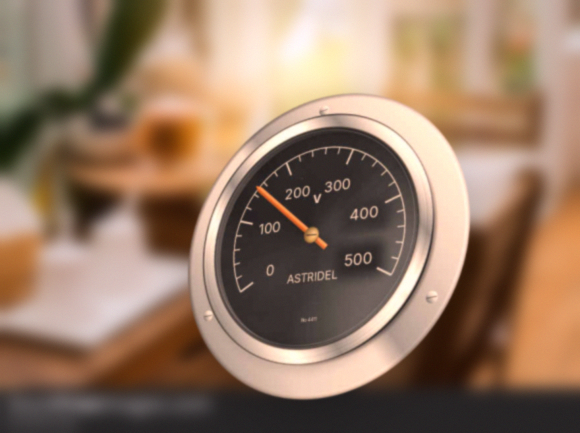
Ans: 150 V
